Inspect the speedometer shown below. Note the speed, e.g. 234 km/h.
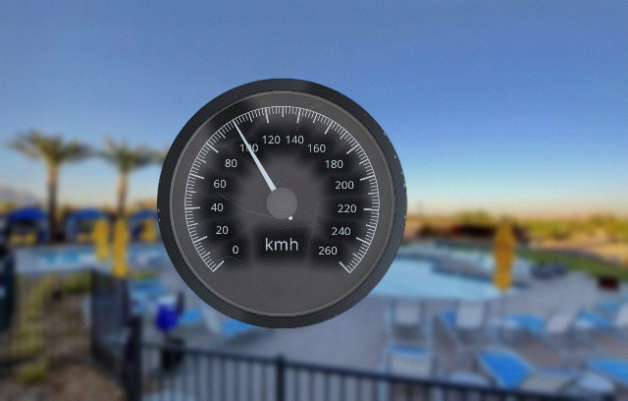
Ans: 100 km/h
